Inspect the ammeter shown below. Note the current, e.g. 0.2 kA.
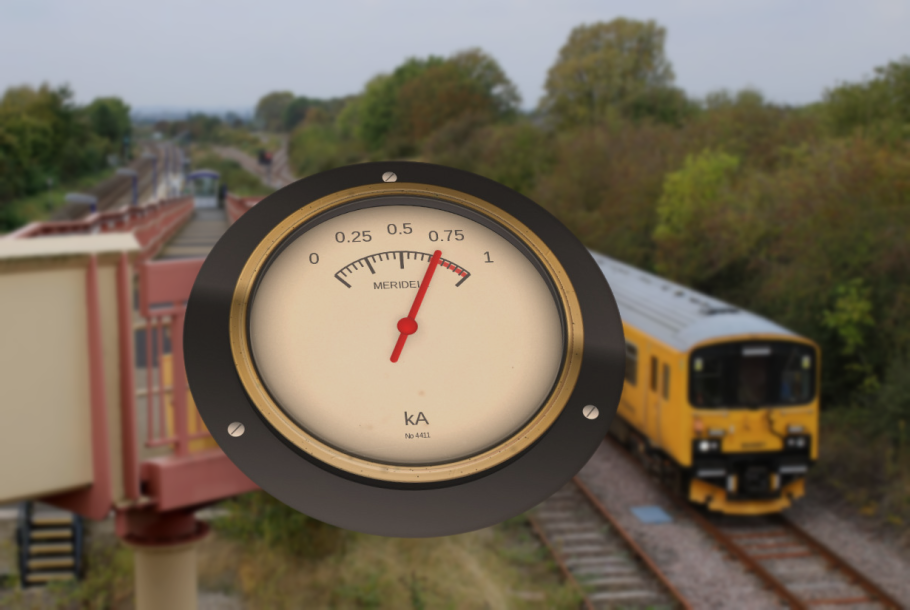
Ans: 0.75 kA
